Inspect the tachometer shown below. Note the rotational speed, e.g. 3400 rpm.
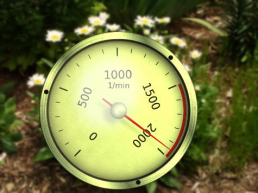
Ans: 1950 rpm
